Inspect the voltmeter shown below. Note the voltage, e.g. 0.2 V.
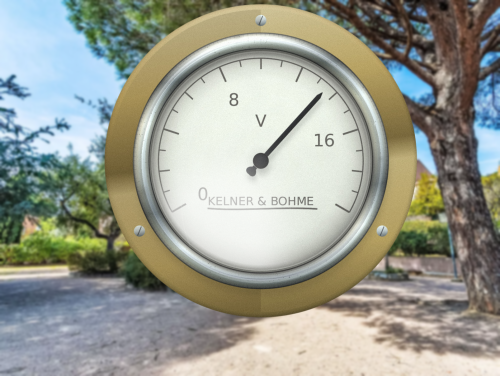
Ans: 13.5 V
